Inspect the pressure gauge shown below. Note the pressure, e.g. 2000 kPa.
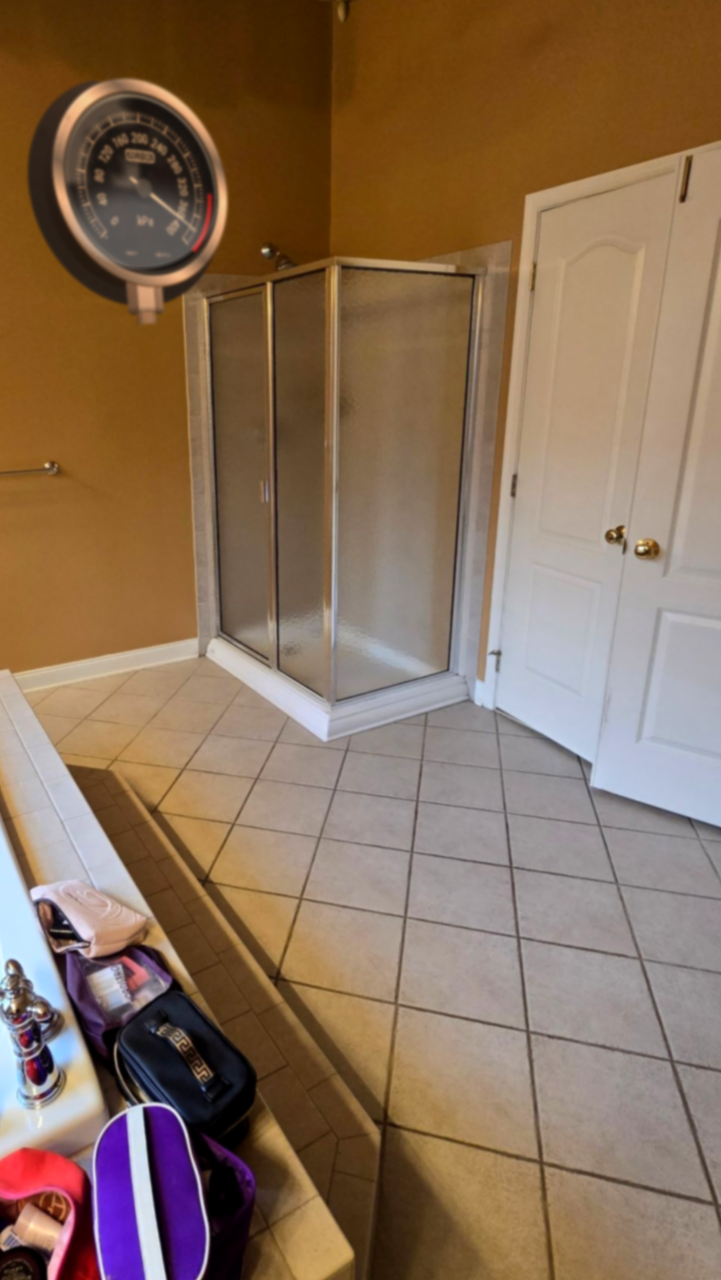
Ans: 380 kPa
